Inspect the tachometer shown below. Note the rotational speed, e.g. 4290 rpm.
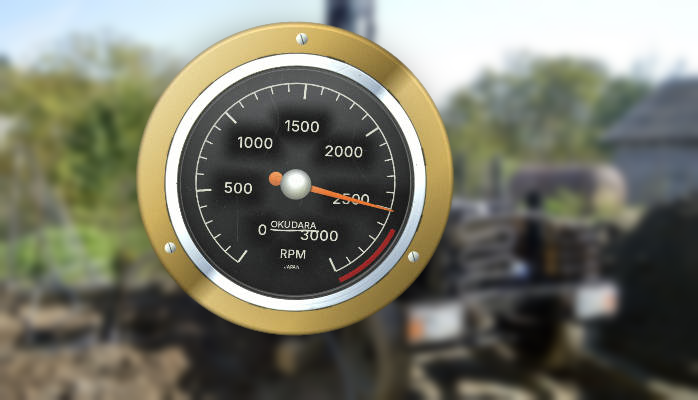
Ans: 2500 rpm
